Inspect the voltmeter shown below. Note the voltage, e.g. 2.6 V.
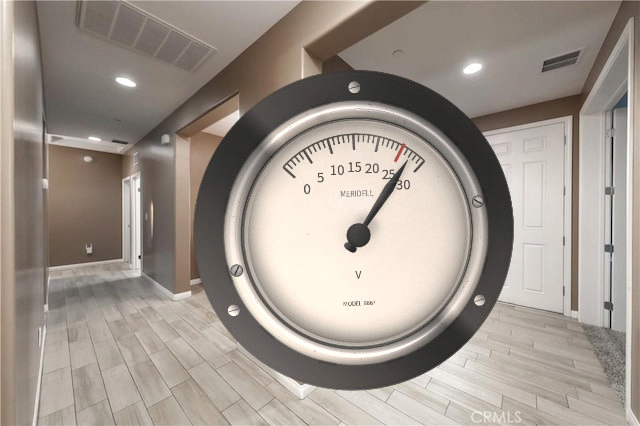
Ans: 27 V
